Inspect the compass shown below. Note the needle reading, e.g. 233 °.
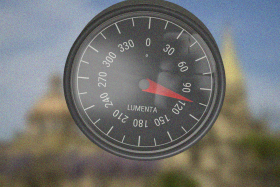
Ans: 105 °
